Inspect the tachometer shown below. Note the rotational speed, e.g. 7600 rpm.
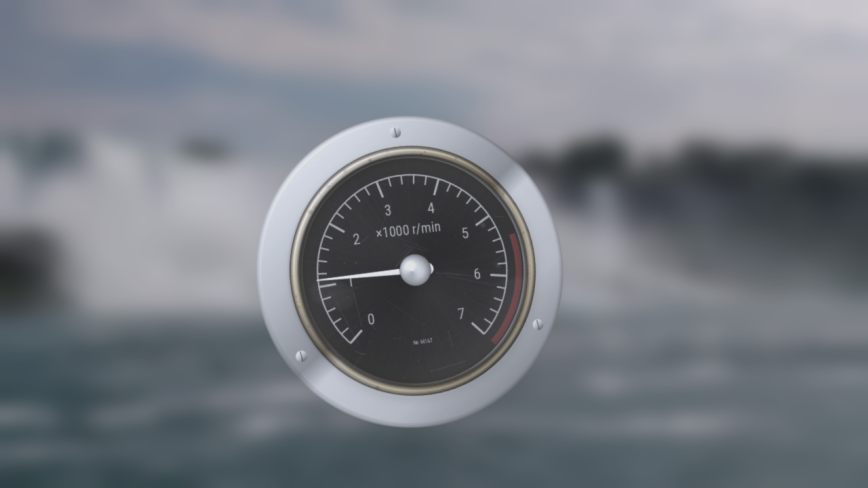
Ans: 1100 rpm
